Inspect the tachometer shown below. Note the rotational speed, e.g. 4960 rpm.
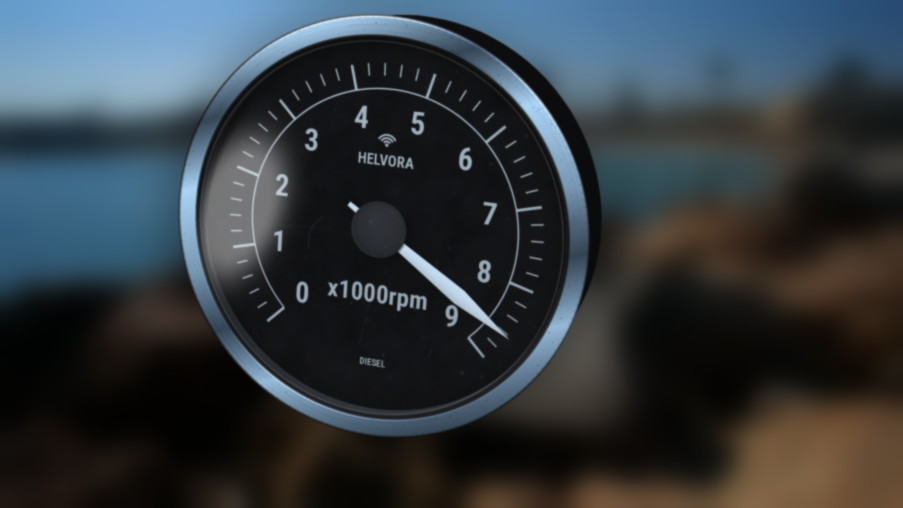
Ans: 8600 rpm
